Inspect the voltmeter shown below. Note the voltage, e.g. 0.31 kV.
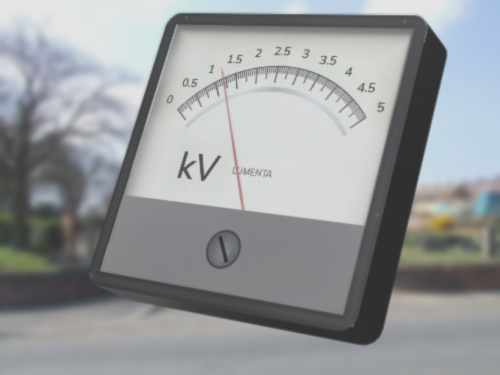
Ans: 1.25 kV
